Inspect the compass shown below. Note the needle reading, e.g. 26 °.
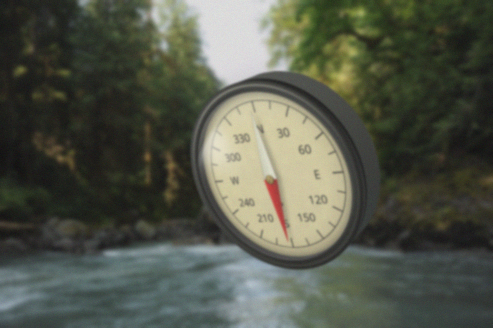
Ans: 180 °
